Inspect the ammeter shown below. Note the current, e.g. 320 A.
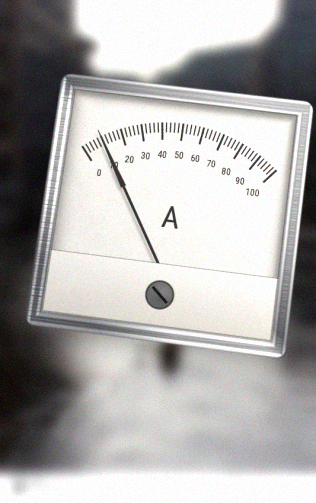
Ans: 10 A
